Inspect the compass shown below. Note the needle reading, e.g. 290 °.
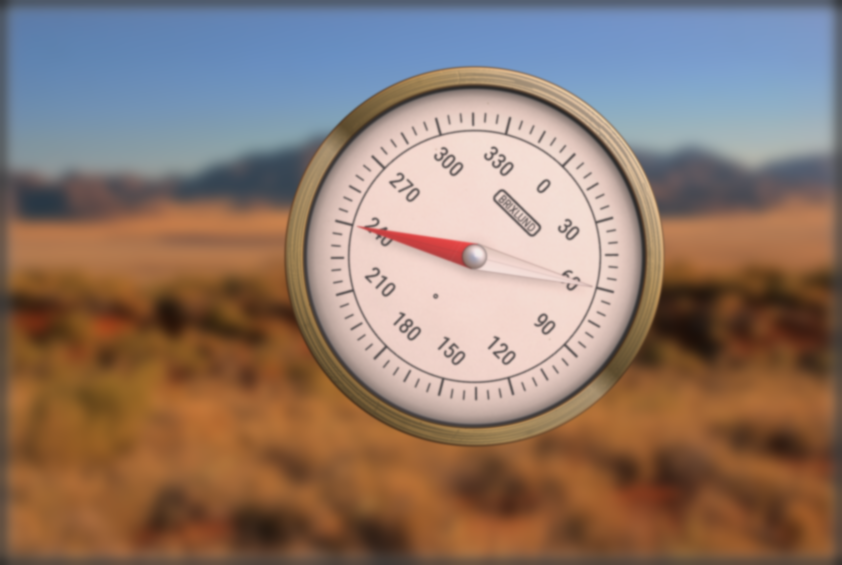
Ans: 240 °
